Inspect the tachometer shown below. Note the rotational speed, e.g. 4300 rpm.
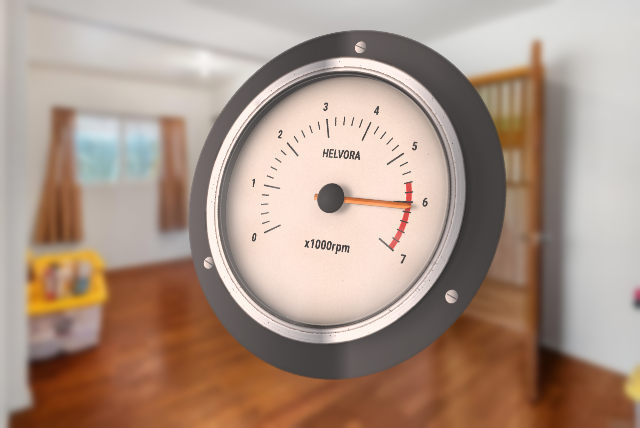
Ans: 6100 rpm
